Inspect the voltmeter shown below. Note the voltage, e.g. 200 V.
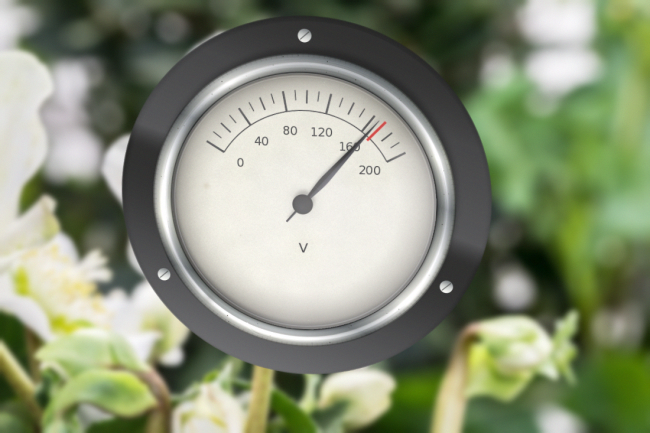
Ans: 165 V
